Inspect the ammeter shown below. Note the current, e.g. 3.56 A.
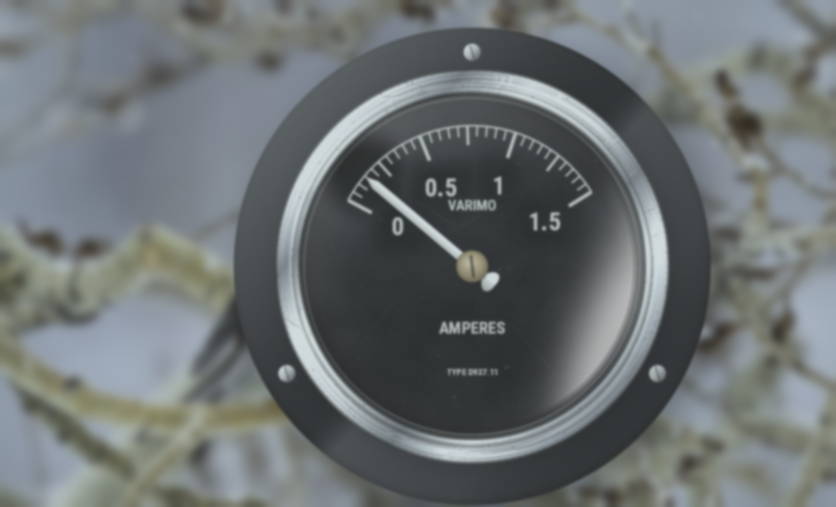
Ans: 0.15 A
